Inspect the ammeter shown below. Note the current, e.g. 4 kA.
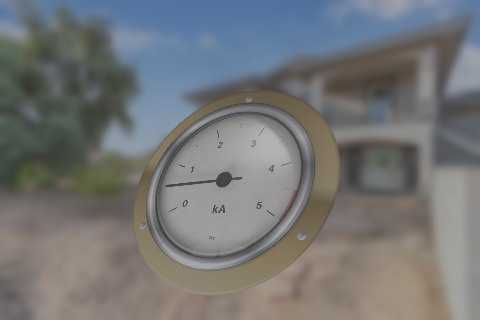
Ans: 0.5 kA
